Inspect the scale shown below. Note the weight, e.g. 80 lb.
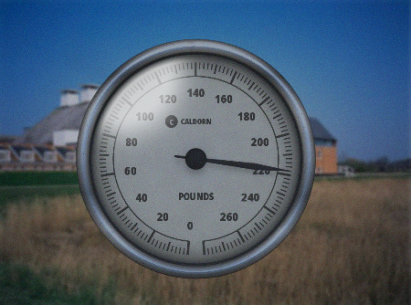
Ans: 218 lb
